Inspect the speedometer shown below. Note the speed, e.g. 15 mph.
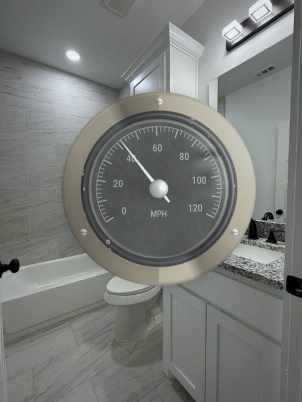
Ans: 42 mph
